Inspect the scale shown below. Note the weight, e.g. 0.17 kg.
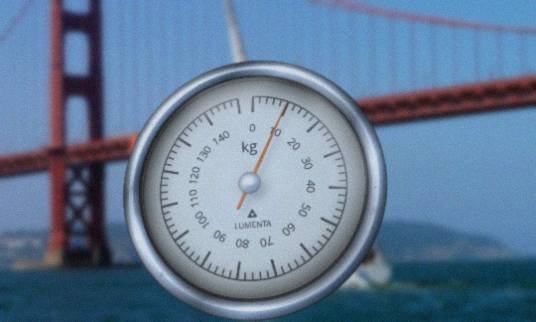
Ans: 10 kg
